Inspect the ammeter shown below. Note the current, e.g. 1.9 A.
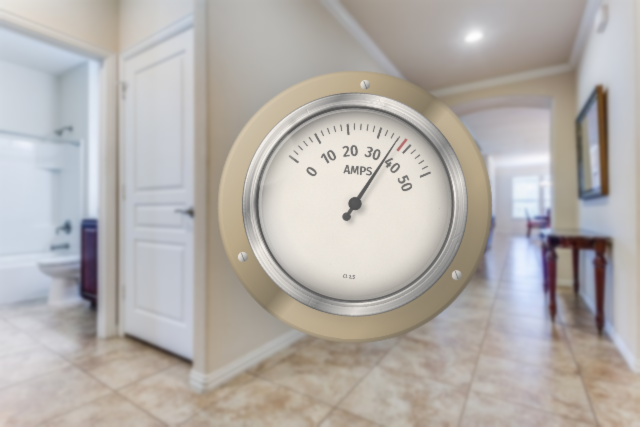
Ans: 36 A
